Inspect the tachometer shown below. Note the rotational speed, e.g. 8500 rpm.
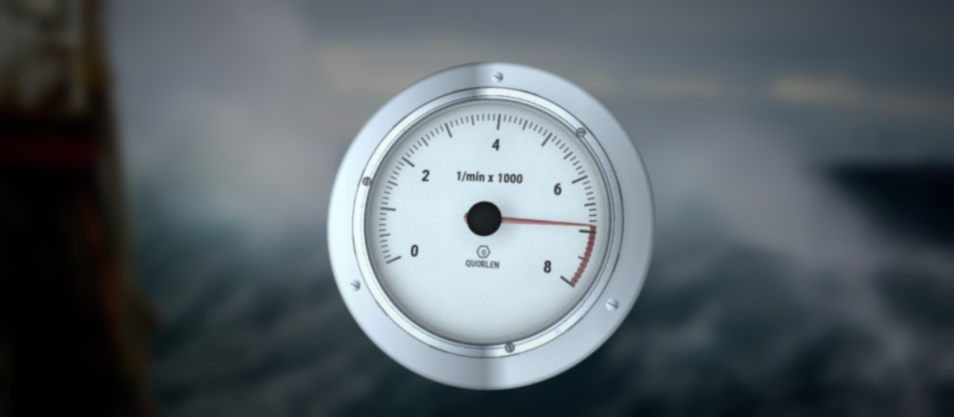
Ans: 6900 rpm
